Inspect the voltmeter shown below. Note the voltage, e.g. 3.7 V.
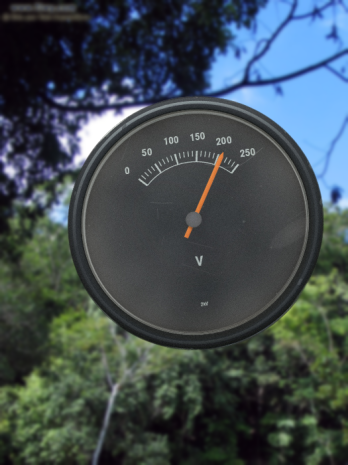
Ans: 210 V
